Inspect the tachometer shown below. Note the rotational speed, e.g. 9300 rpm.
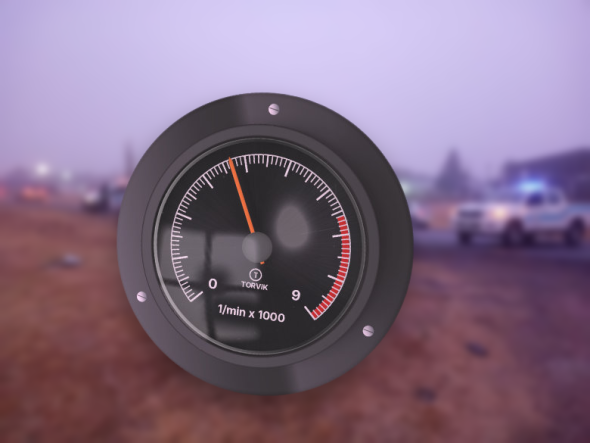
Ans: 3700 rpm
